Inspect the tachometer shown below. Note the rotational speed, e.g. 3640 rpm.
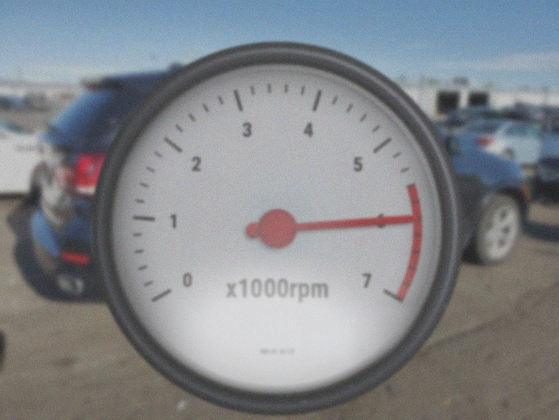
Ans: 6000 rpm
